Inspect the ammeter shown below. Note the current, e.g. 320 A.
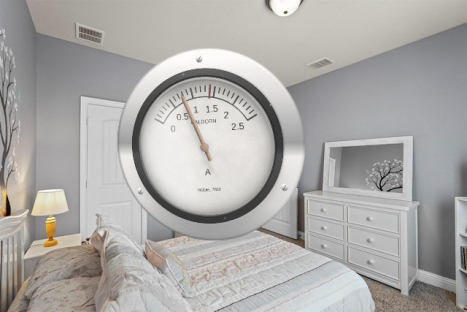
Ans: 0.8 A
